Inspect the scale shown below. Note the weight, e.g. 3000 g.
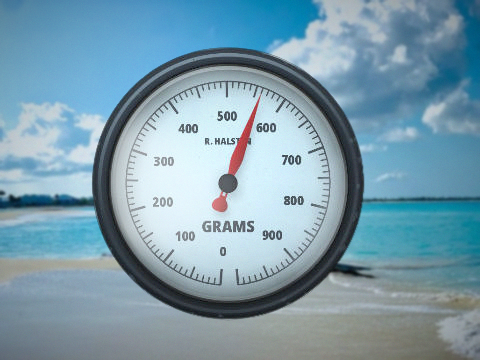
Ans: 560 g
